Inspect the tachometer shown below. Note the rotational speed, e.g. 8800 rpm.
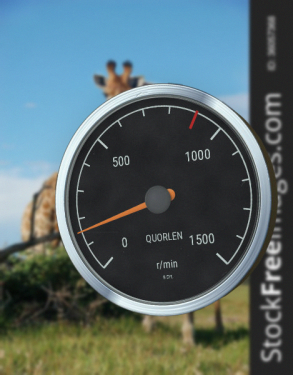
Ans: 150 rpm
